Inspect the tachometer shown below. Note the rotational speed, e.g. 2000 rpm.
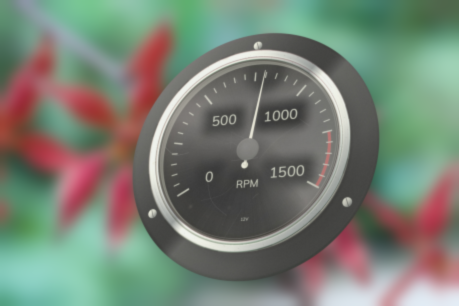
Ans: 800 rpm
